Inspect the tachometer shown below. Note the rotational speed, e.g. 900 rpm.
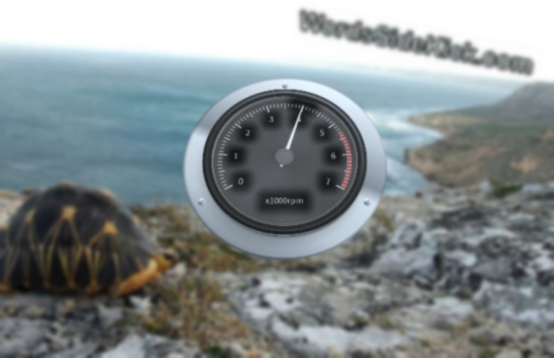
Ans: 4000 rpm
